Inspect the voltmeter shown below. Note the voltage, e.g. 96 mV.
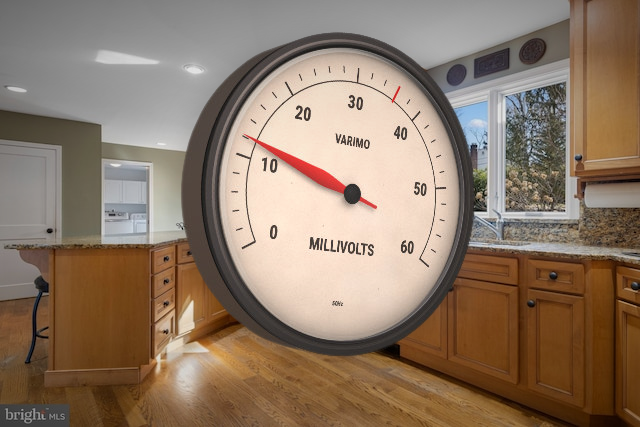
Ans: 12 mV
